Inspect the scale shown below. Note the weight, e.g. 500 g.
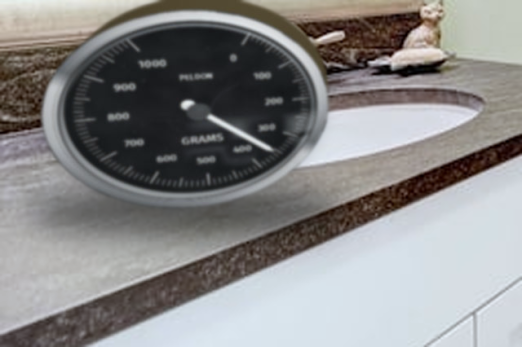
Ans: 350 g
